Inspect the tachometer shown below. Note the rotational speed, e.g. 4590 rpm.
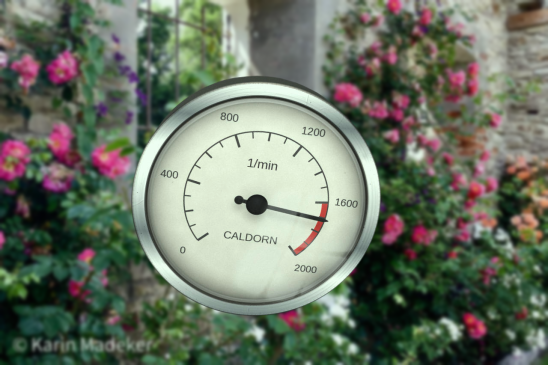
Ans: 1700 rpm
